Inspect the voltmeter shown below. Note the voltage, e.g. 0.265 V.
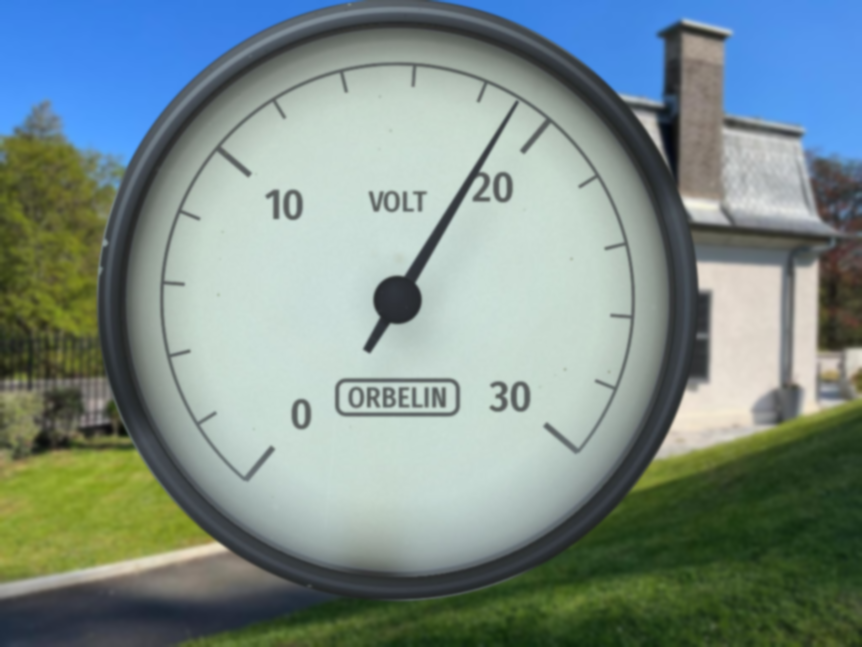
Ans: 19 V
